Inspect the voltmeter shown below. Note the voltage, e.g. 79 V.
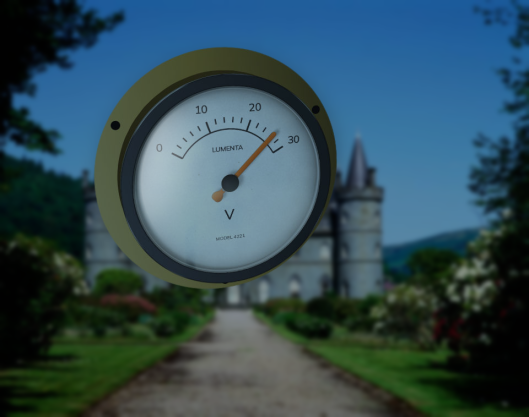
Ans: 26 V
